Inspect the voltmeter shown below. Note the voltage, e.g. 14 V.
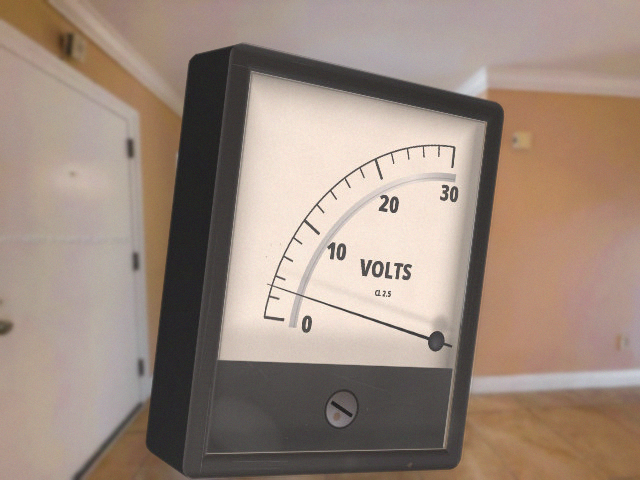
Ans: 3 V
